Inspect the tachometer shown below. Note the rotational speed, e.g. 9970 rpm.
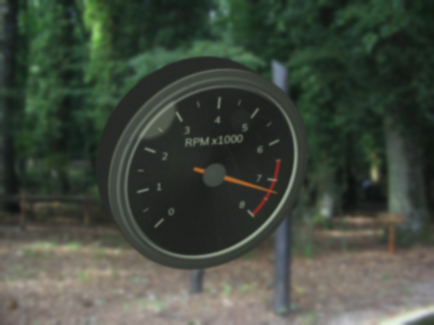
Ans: 7250 rpm
